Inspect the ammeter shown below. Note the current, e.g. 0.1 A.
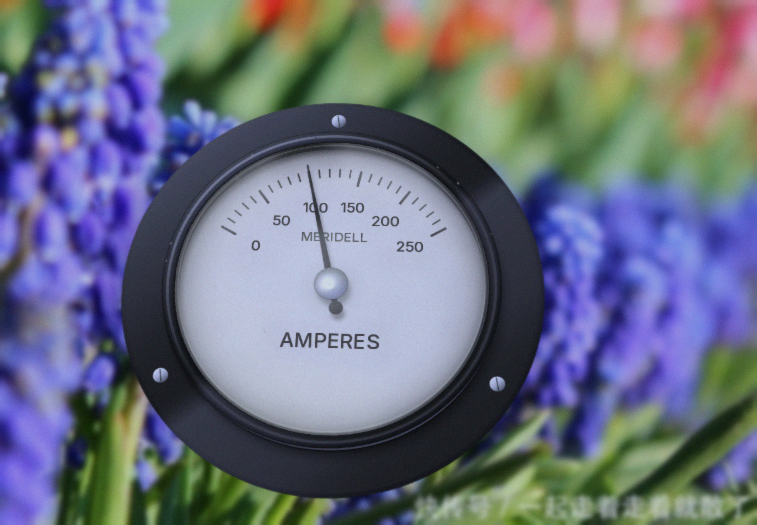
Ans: 100 A
